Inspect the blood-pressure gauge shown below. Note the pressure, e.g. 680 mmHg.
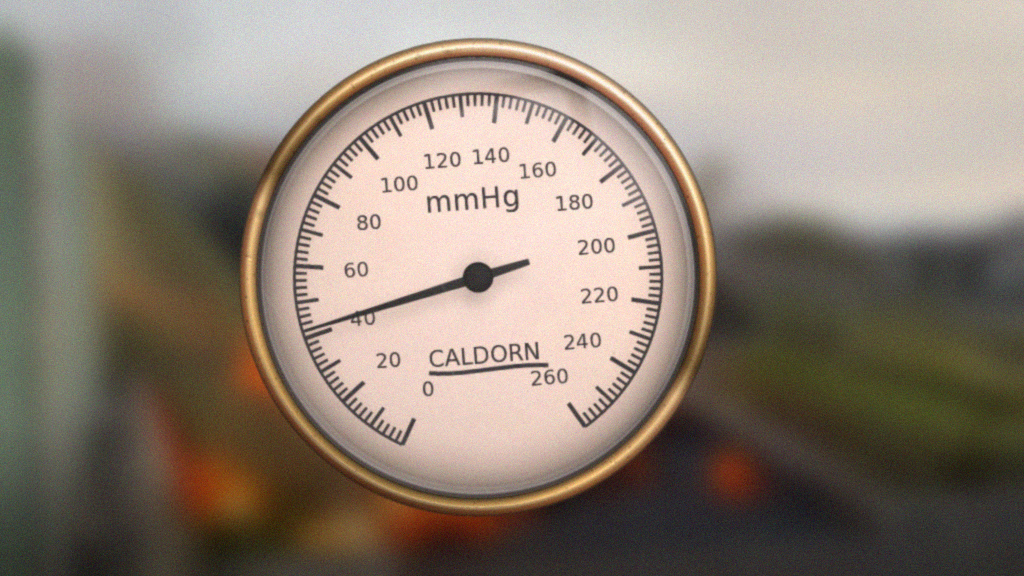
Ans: 42 mmHg
